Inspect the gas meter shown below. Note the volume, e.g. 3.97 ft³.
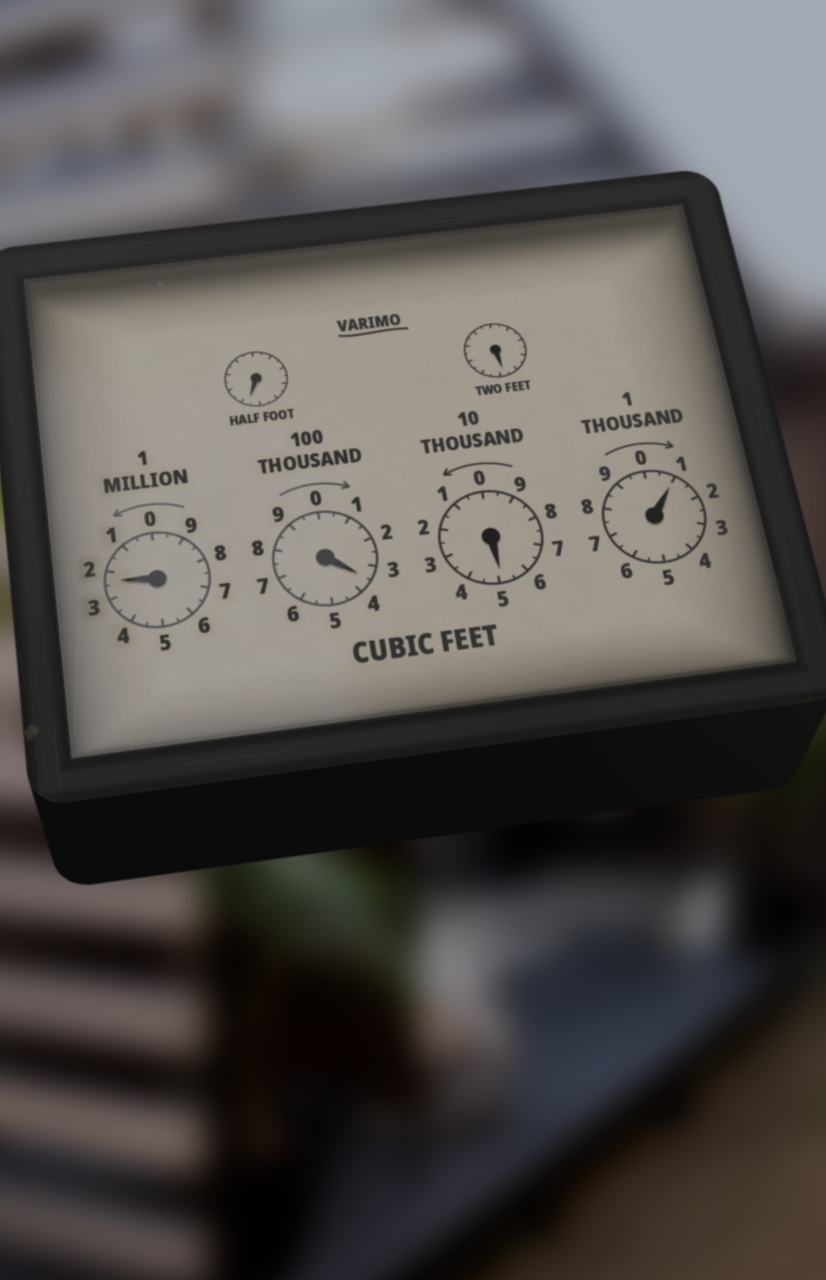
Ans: 235100 ft³
